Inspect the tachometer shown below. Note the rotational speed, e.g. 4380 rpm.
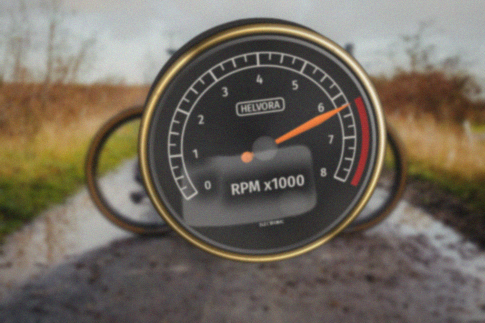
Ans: 6250 rpm
